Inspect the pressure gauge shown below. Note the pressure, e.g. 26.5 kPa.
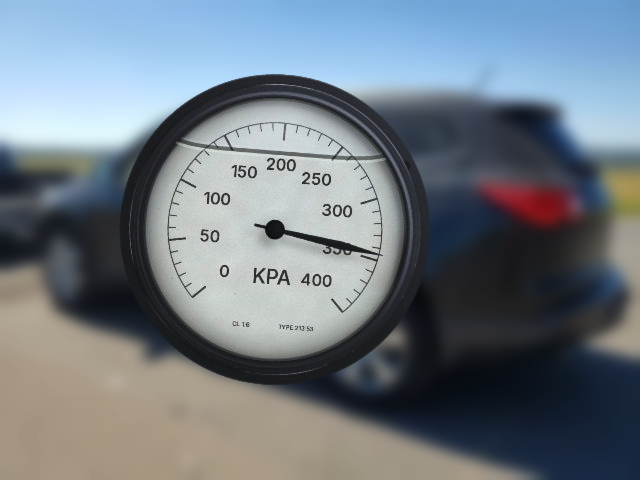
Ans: 345 kPa
